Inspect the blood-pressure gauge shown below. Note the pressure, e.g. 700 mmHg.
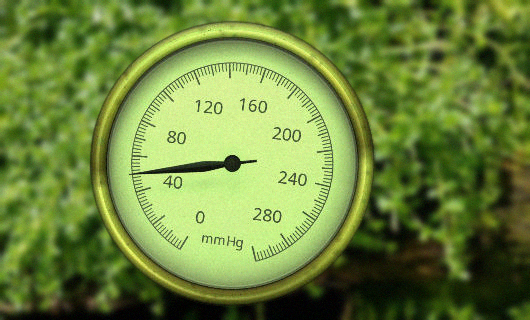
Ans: 50 mmHg
